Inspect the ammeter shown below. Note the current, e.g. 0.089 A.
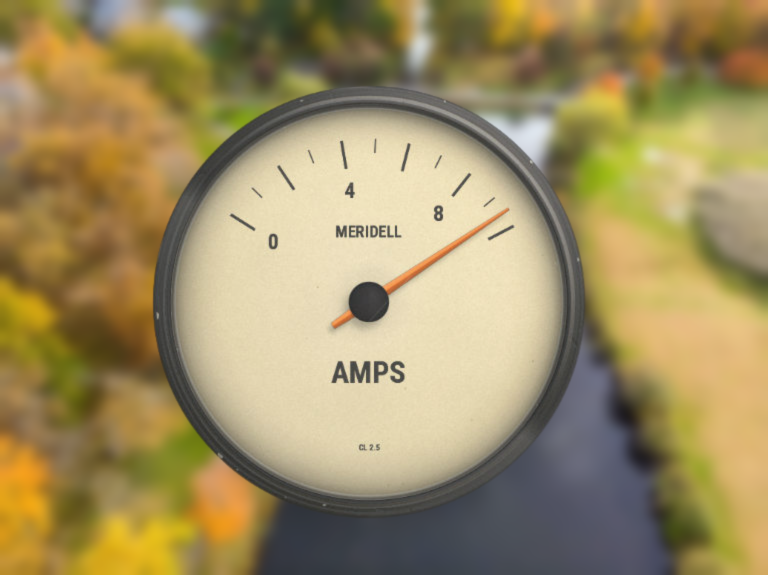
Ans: 9.5 A
